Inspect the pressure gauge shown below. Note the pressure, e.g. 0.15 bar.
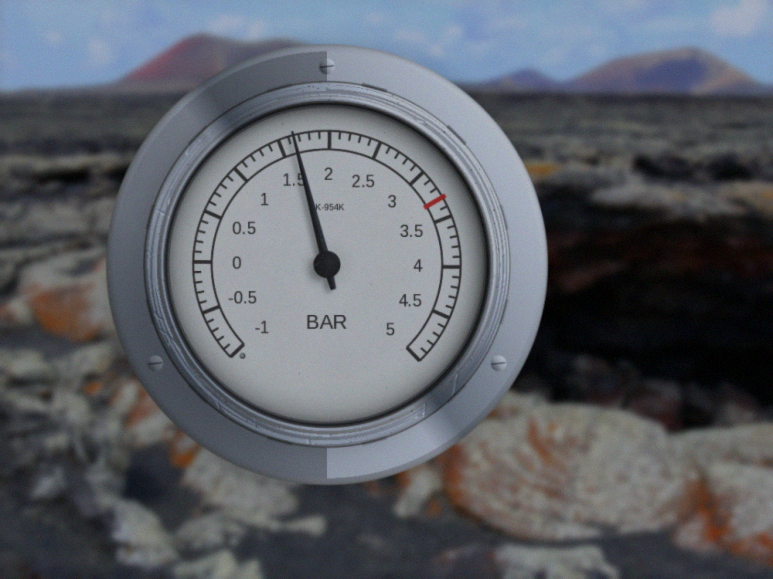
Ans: 1.65 bar
